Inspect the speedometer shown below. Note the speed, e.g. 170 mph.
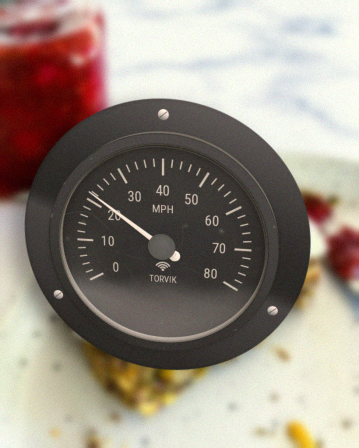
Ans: 22 mph
